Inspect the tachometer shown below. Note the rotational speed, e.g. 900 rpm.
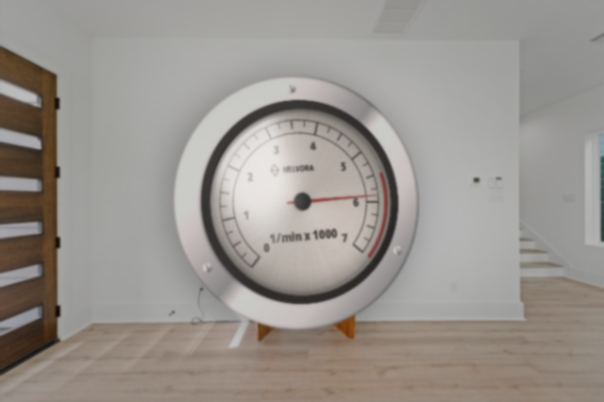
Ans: 5875 rpm
